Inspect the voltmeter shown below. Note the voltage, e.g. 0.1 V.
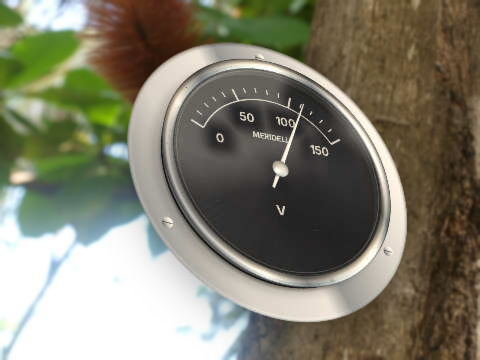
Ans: 110 V
